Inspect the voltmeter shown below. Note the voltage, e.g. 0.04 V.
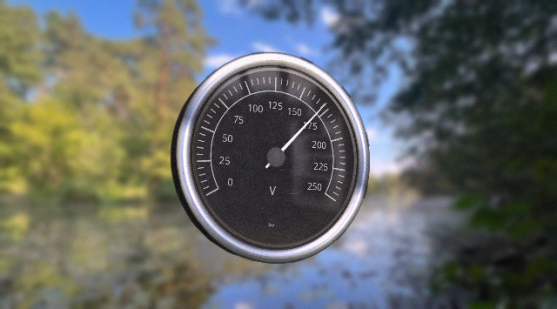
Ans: 170 V
